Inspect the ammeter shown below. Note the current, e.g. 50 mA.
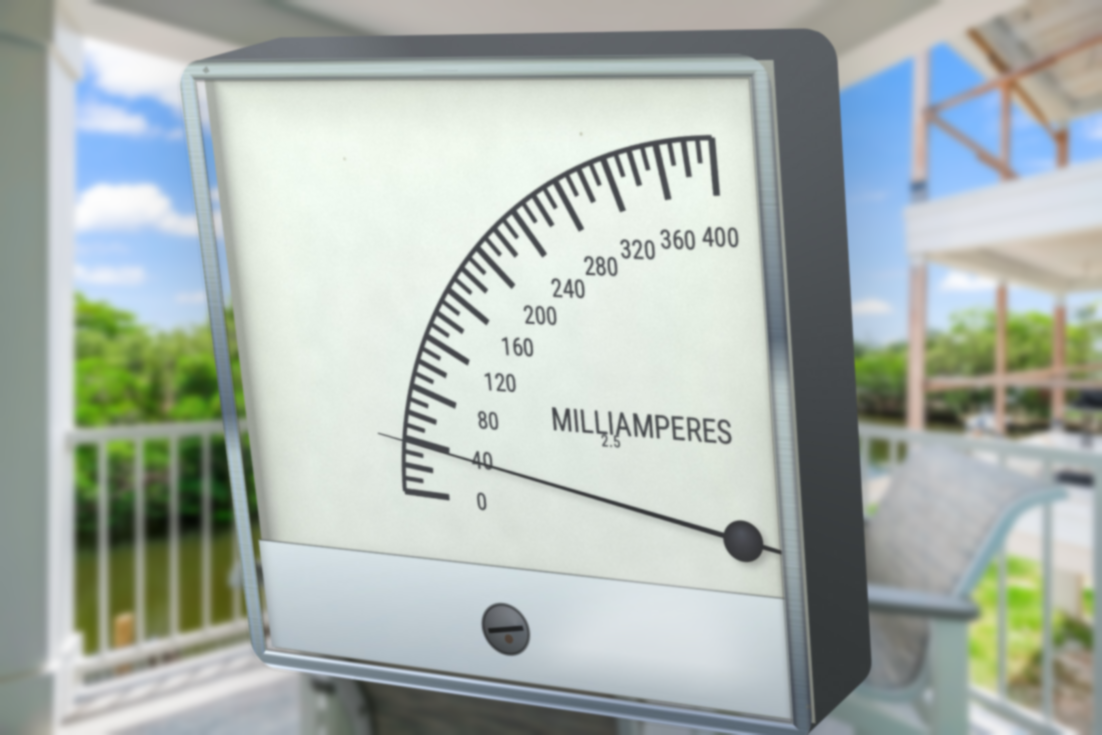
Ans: 40 mA
